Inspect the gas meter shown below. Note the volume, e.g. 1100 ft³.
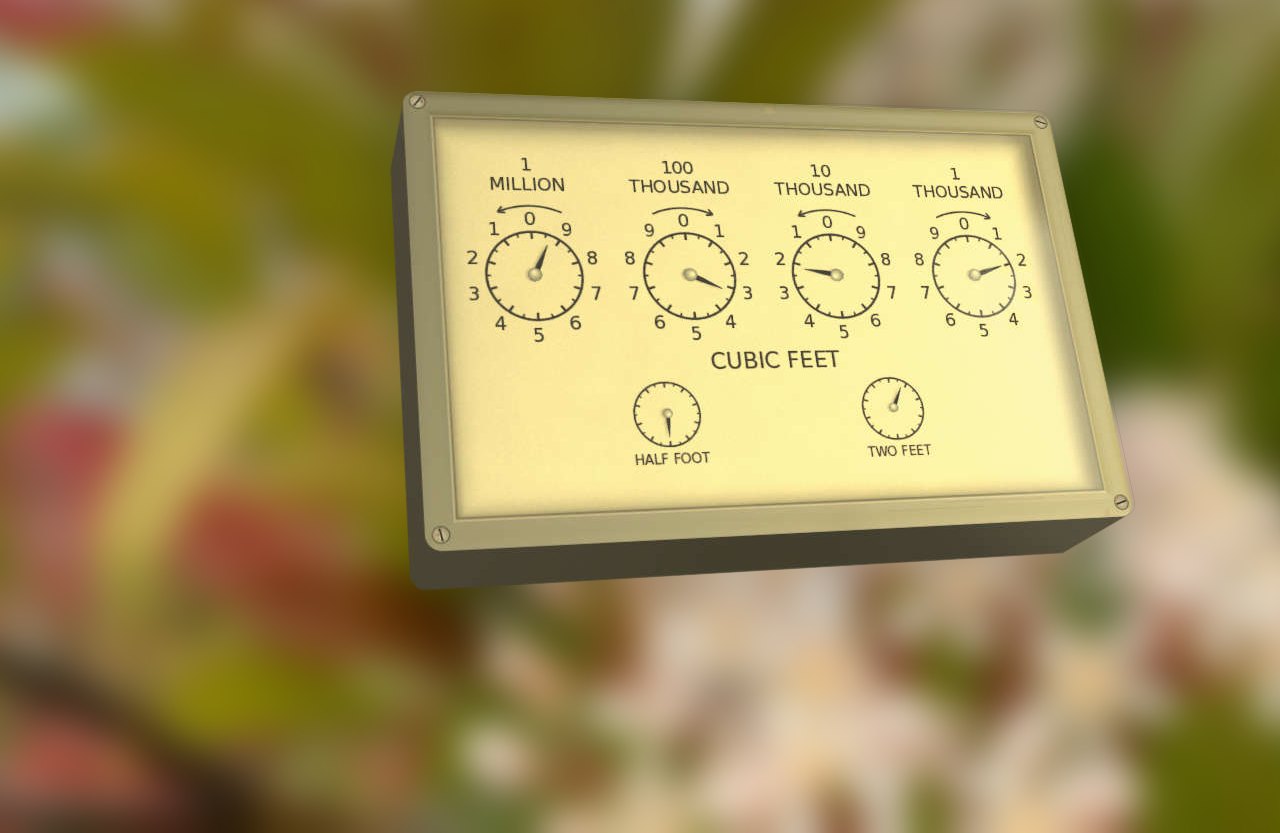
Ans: 932200 ft³
